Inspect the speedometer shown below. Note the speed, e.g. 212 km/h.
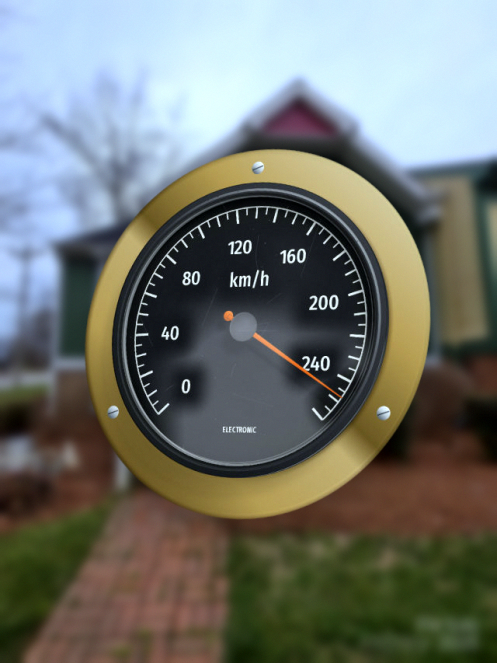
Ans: 247.5 km/h
